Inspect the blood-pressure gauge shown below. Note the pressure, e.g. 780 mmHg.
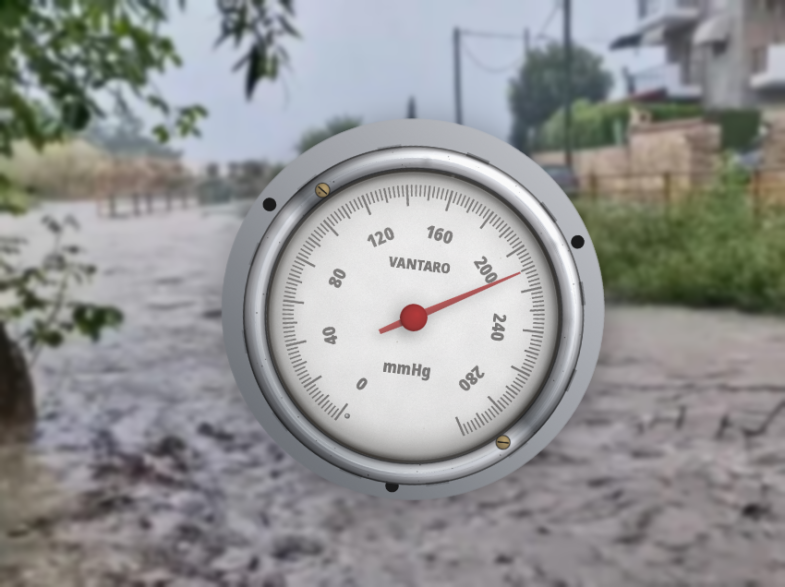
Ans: 210 mmHg
